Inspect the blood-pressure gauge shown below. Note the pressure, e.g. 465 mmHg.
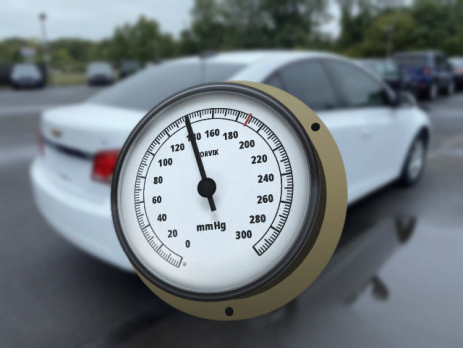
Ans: 140 mmHg
